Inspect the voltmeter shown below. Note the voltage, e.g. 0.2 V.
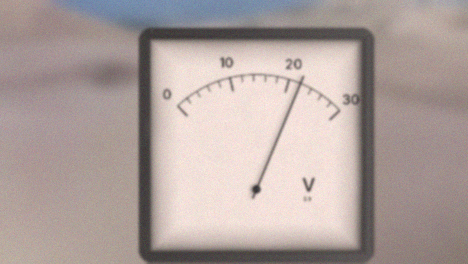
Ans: 22 V
